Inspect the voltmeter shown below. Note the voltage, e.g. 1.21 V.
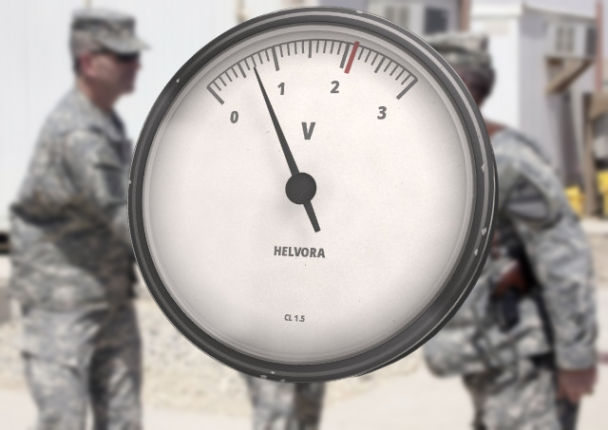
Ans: 0.7 V
